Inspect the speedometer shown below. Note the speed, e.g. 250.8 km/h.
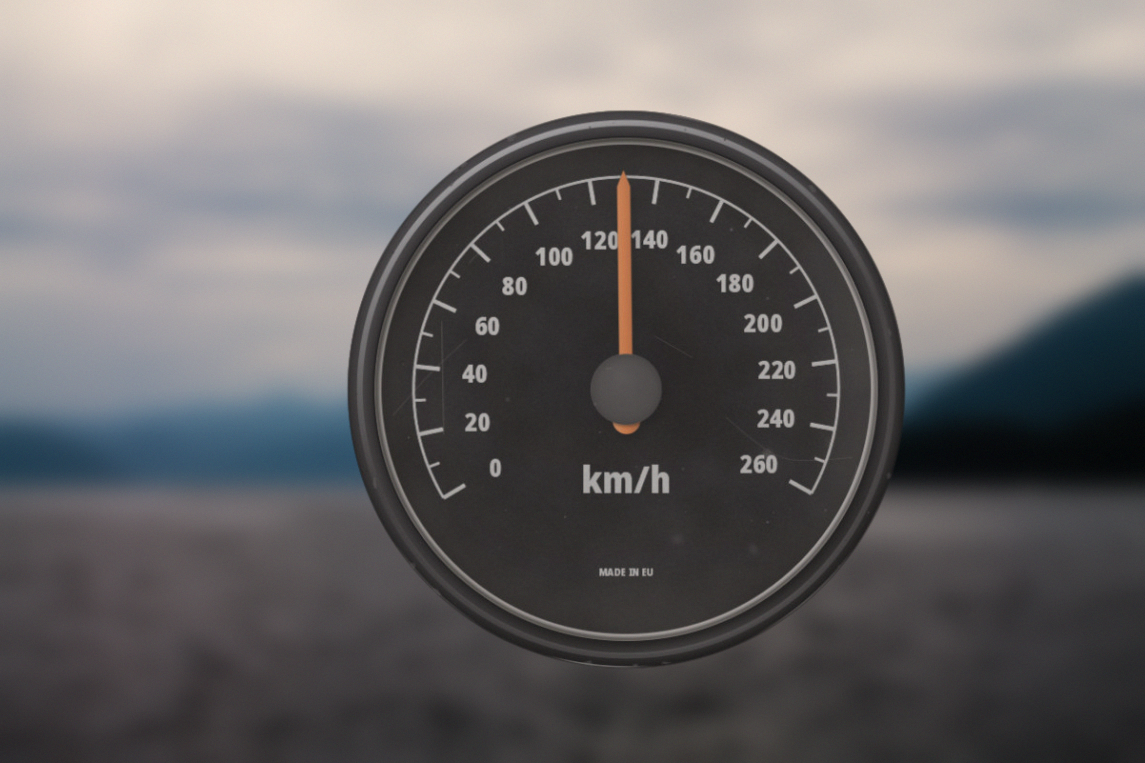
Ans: 130 km/h
